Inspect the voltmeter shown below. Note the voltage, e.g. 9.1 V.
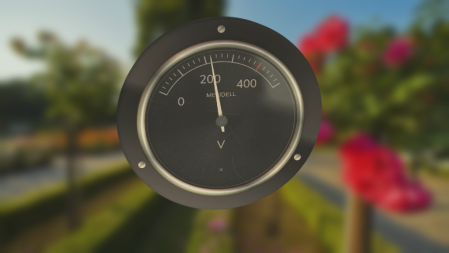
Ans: 220 V
